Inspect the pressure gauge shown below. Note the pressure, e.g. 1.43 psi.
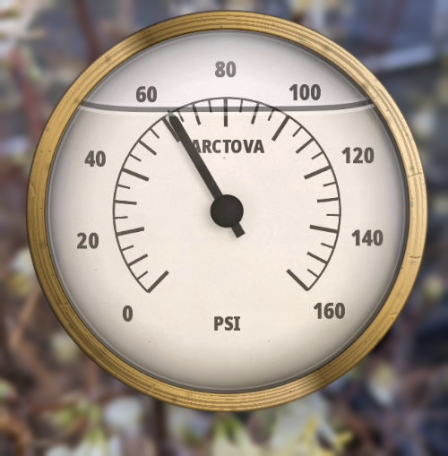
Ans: 62.5 psi
